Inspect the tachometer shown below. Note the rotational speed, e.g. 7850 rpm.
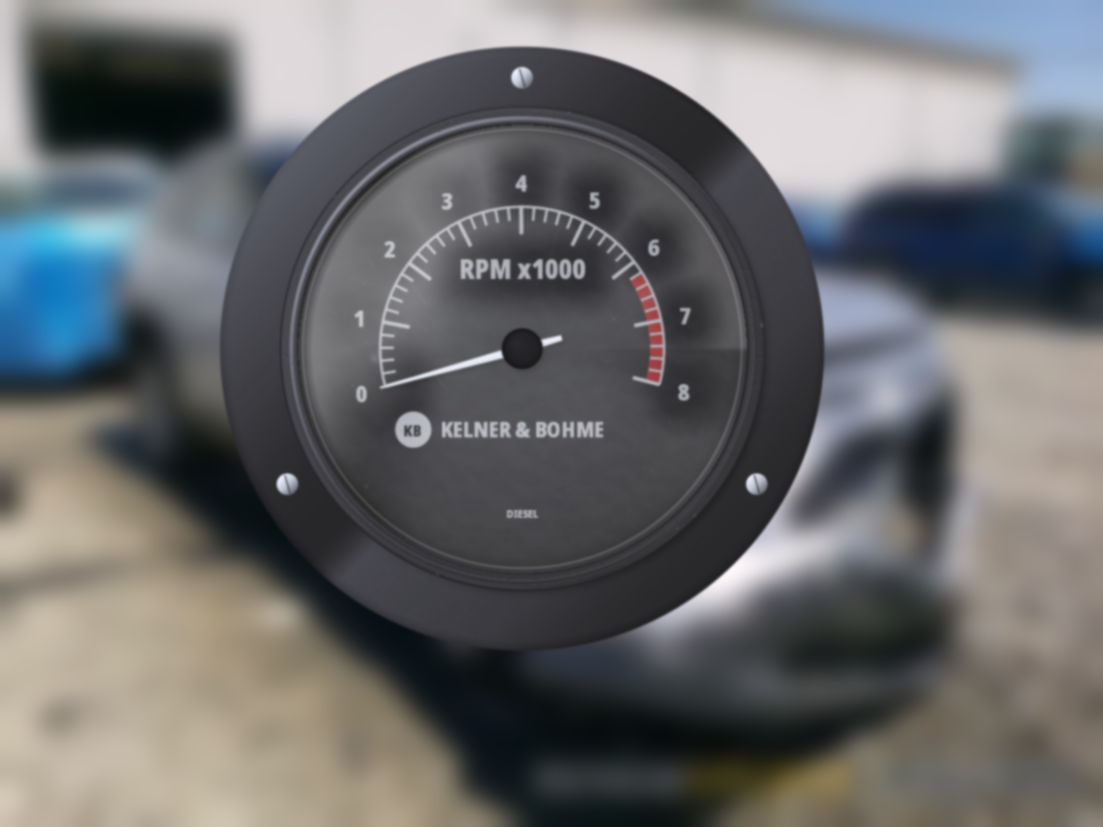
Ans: 0 rpm
